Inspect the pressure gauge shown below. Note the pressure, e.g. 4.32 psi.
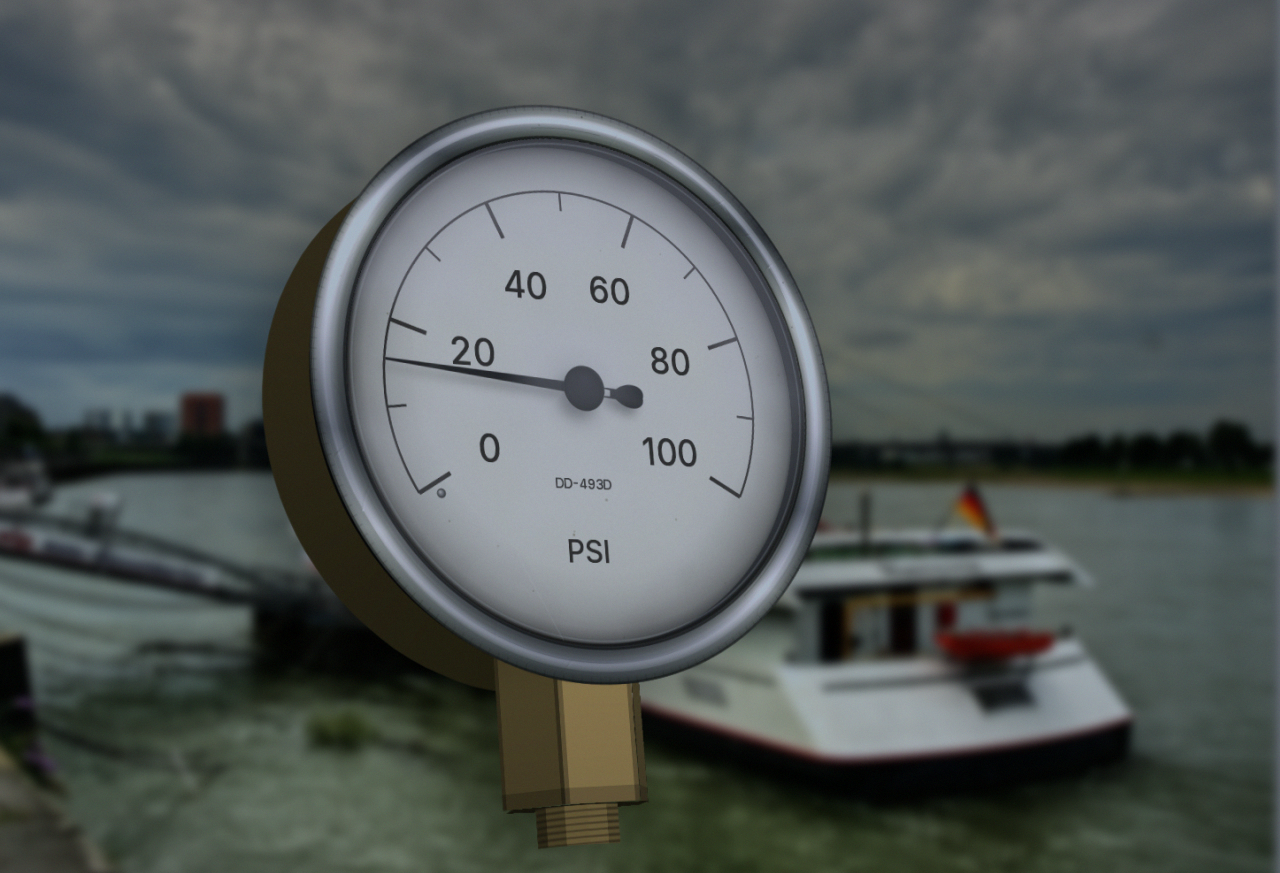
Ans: 15 psi
